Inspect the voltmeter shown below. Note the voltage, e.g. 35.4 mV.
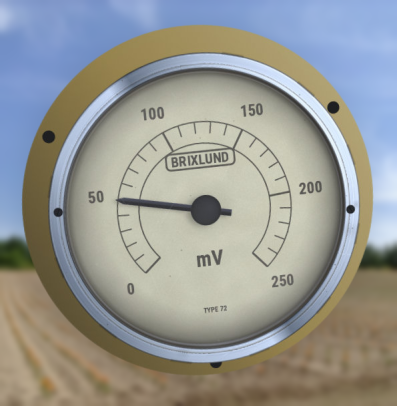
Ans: 50 mV
